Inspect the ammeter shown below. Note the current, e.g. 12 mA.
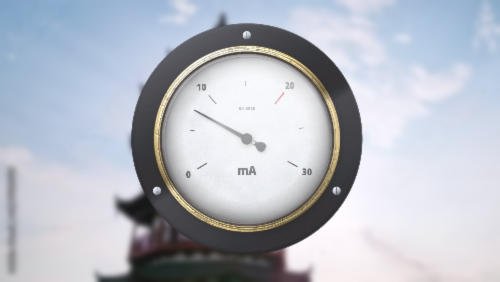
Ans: 7.5 mA
